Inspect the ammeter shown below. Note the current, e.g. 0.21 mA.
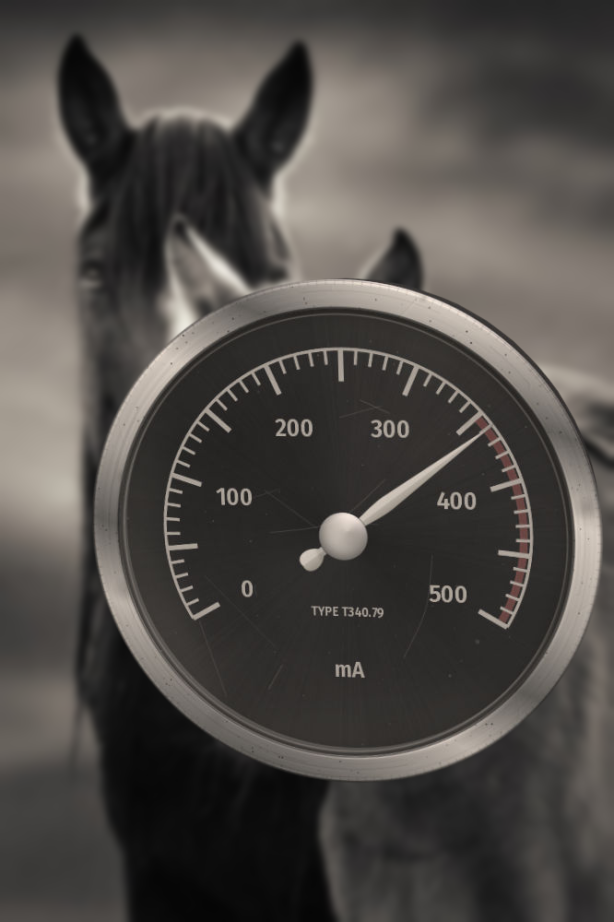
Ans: 360 mA
